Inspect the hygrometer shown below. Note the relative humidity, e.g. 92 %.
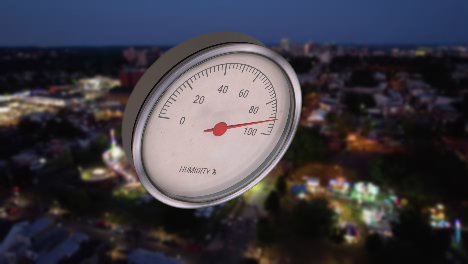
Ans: 90 %
